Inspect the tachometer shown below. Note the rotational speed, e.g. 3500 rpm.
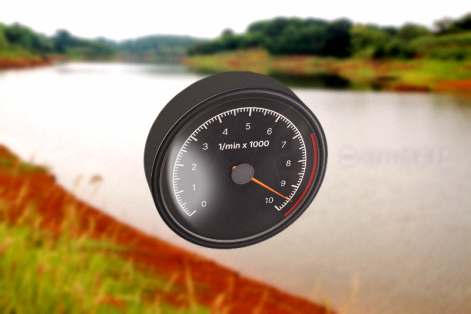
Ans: 9500 rpm
